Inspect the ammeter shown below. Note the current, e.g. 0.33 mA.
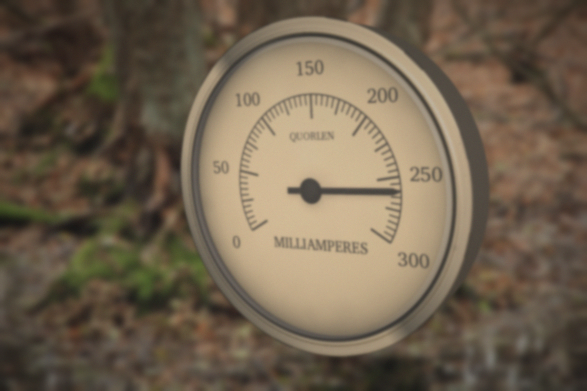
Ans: 260 mA
